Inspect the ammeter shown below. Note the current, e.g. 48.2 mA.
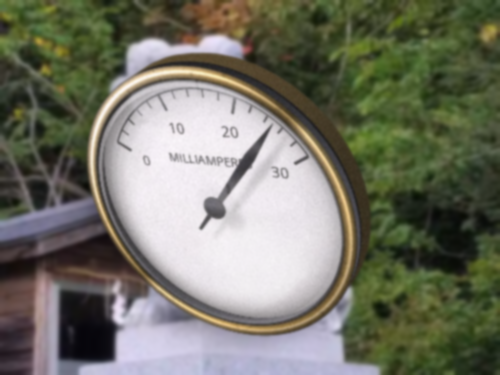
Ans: 25 mA
